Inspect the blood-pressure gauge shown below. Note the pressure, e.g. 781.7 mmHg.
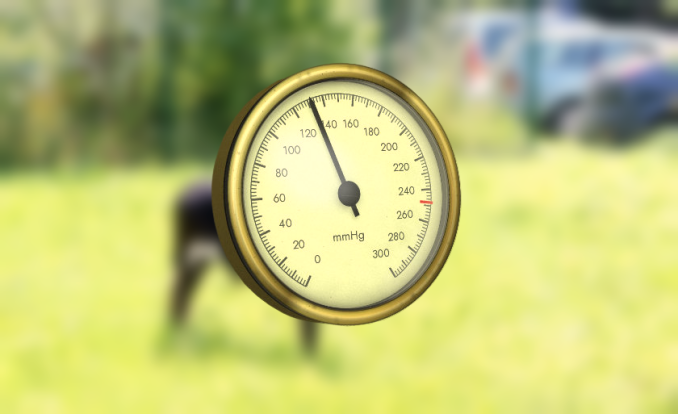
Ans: 130 mmHg
